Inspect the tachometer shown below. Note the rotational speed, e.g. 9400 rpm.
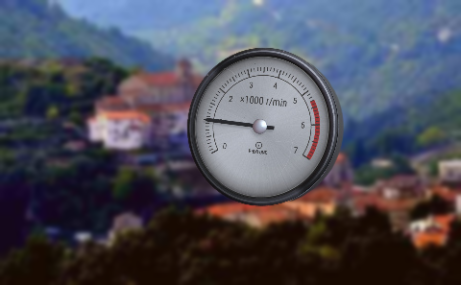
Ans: 1000 rpm
